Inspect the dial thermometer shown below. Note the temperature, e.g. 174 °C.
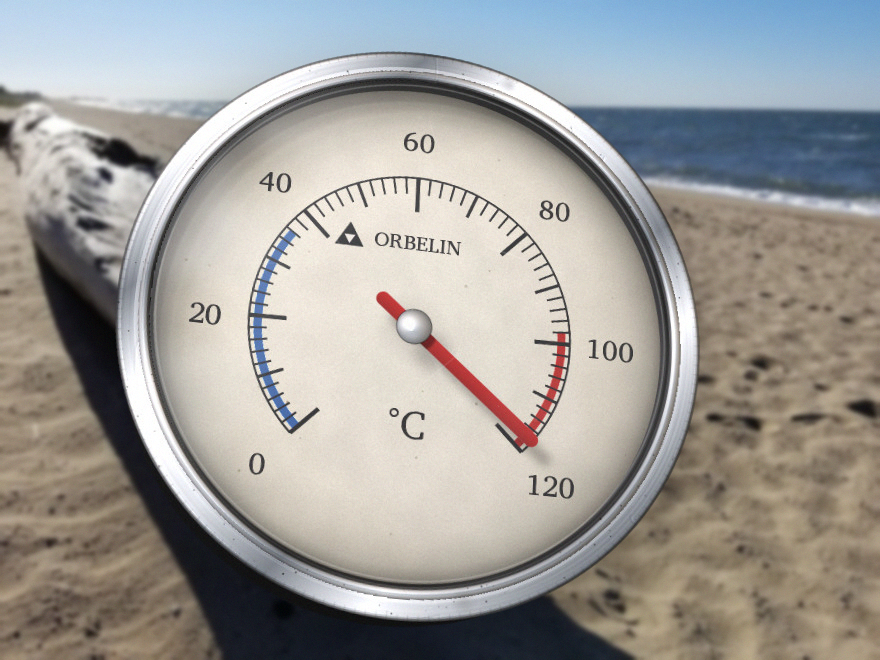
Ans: 118 °C
